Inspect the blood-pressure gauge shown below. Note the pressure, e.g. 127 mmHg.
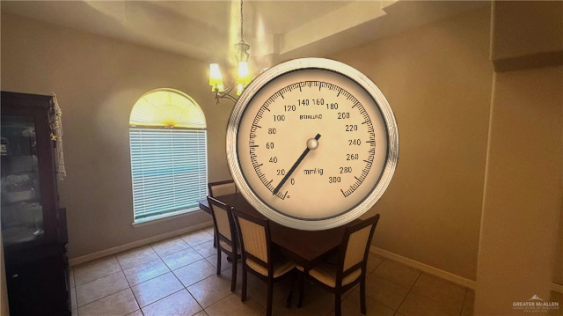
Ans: 10 mmHg
